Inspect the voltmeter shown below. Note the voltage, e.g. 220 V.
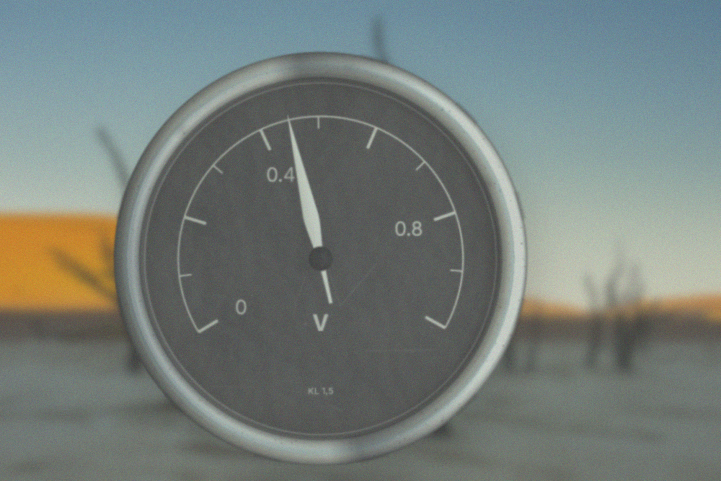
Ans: 0.45 V
